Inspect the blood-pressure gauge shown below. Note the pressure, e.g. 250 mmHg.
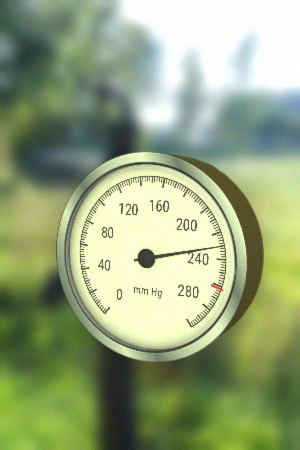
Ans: 230 mmHg
